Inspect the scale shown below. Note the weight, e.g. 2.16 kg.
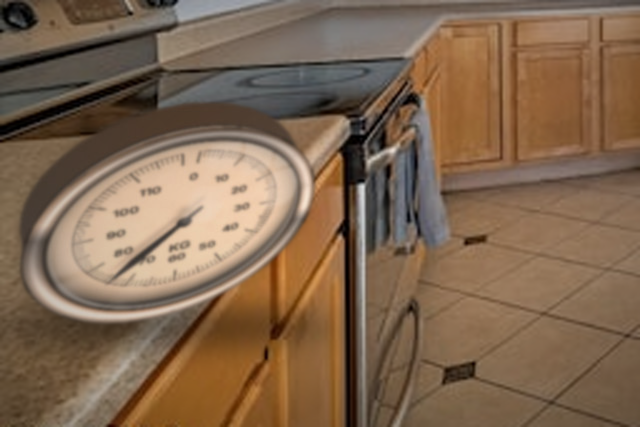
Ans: 75 kg
